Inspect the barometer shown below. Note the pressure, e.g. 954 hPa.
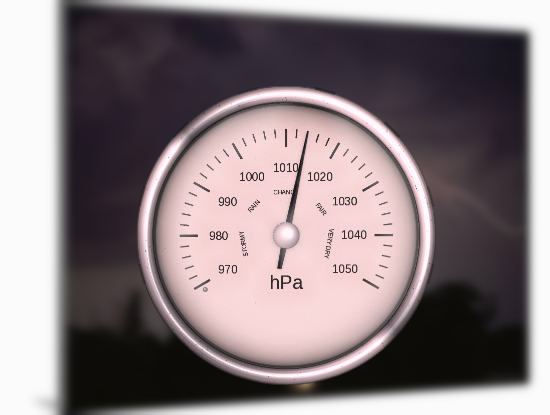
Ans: 1014 hPa
